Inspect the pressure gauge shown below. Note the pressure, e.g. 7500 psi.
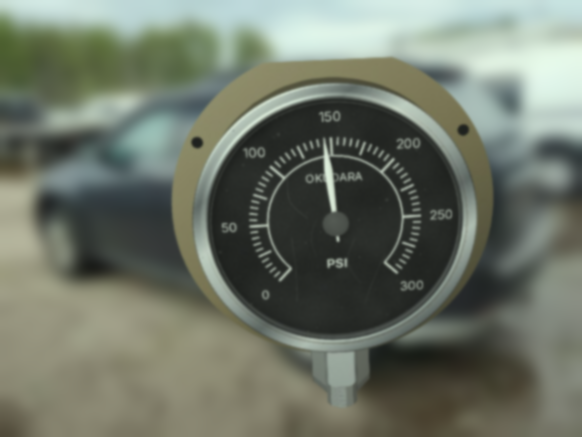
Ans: 145 psi
